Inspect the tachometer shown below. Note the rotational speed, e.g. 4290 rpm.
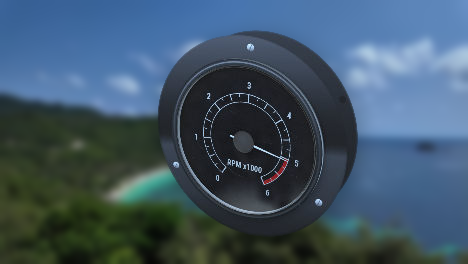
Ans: 5000 rpm
